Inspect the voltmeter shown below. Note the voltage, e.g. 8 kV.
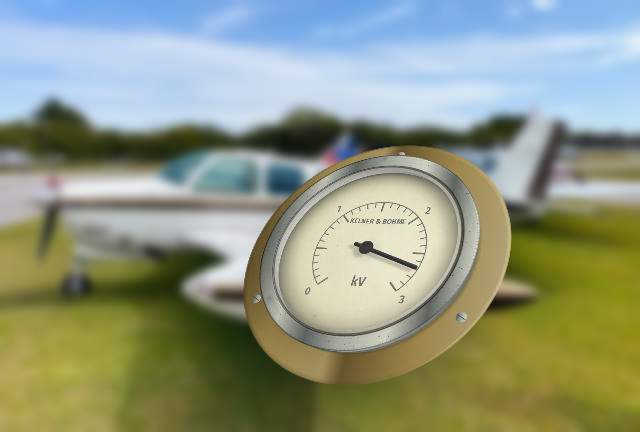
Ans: 2.7 kV
